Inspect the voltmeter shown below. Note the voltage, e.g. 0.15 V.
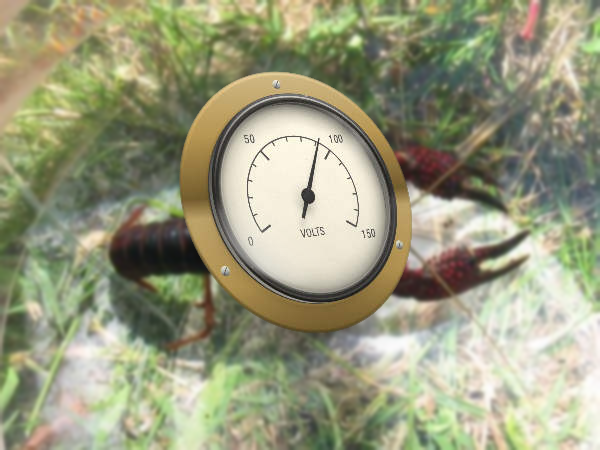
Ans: 90 V
